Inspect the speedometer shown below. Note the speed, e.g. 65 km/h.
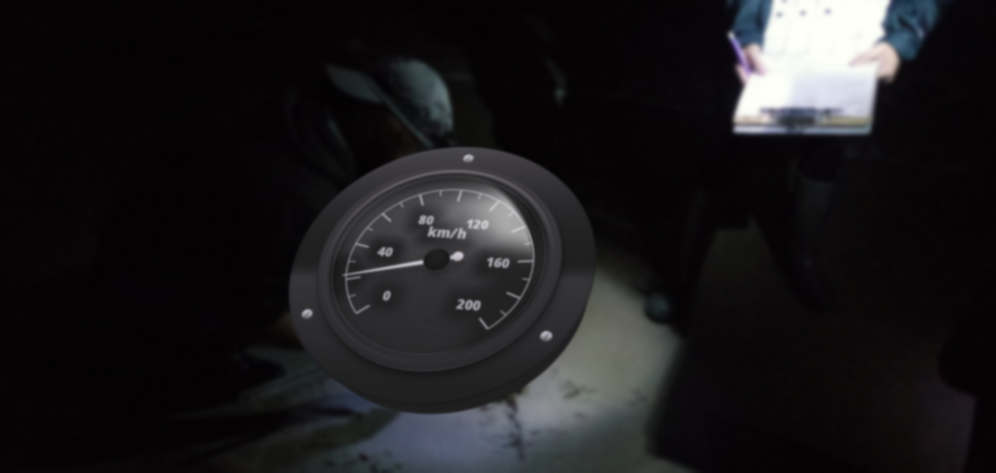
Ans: 20 km/h
